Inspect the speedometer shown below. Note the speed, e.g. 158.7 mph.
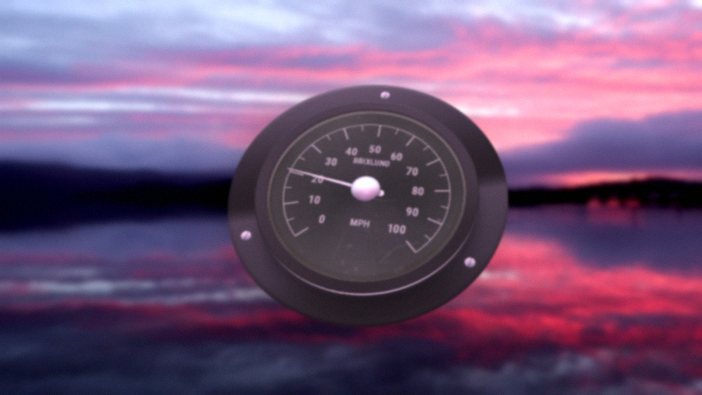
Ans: 20 mph
